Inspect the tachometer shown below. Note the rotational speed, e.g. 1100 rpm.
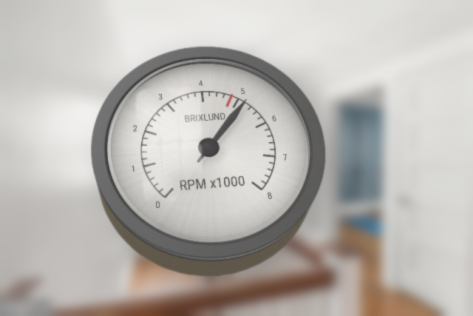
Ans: 5200 rpm
